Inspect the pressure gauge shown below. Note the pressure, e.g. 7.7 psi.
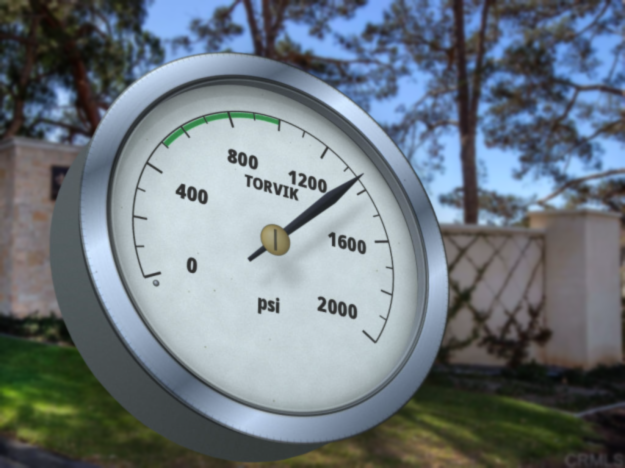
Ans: 1350 psi
